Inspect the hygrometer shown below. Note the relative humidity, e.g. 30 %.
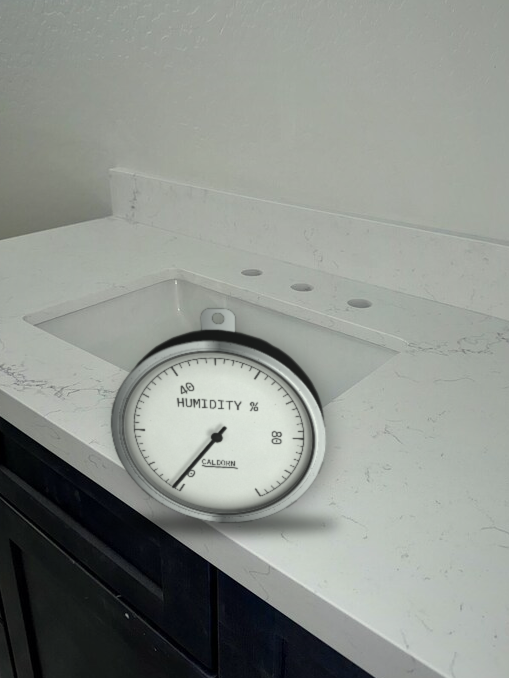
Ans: 2 %
